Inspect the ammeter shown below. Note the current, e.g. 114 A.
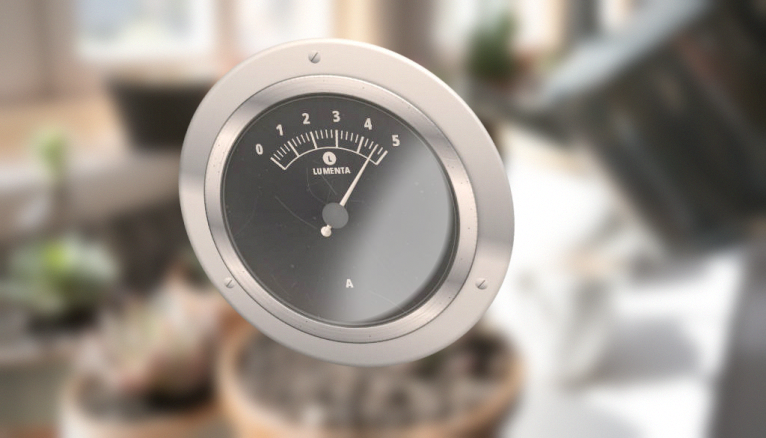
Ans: 4.6 A
